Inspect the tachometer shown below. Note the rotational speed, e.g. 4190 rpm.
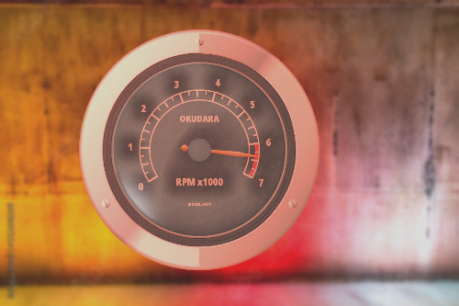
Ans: 6375 rpm
